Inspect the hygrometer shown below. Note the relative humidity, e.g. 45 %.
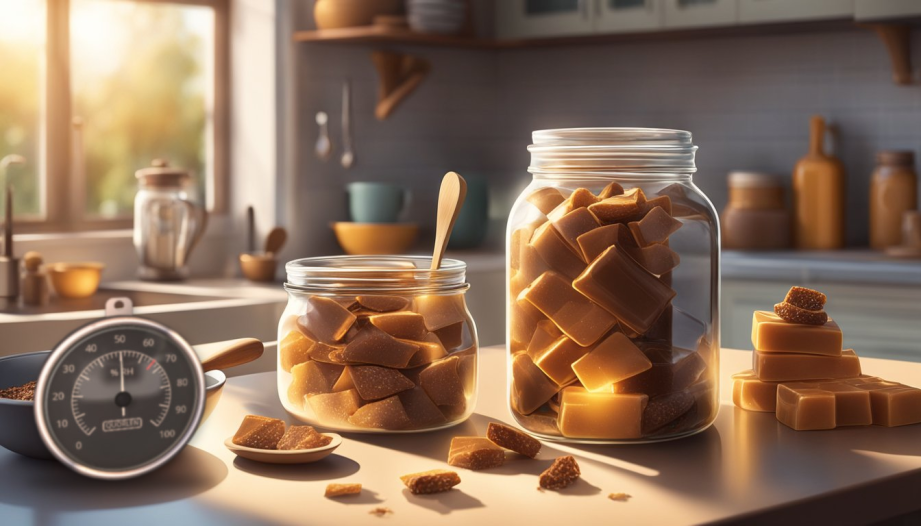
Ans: 50 %
